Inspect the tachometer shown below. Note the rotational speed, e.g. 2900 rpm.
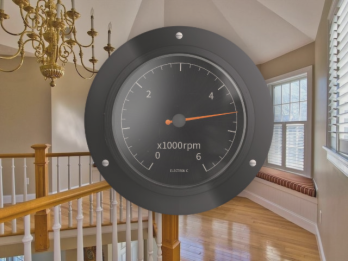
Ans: 4600 rpm
